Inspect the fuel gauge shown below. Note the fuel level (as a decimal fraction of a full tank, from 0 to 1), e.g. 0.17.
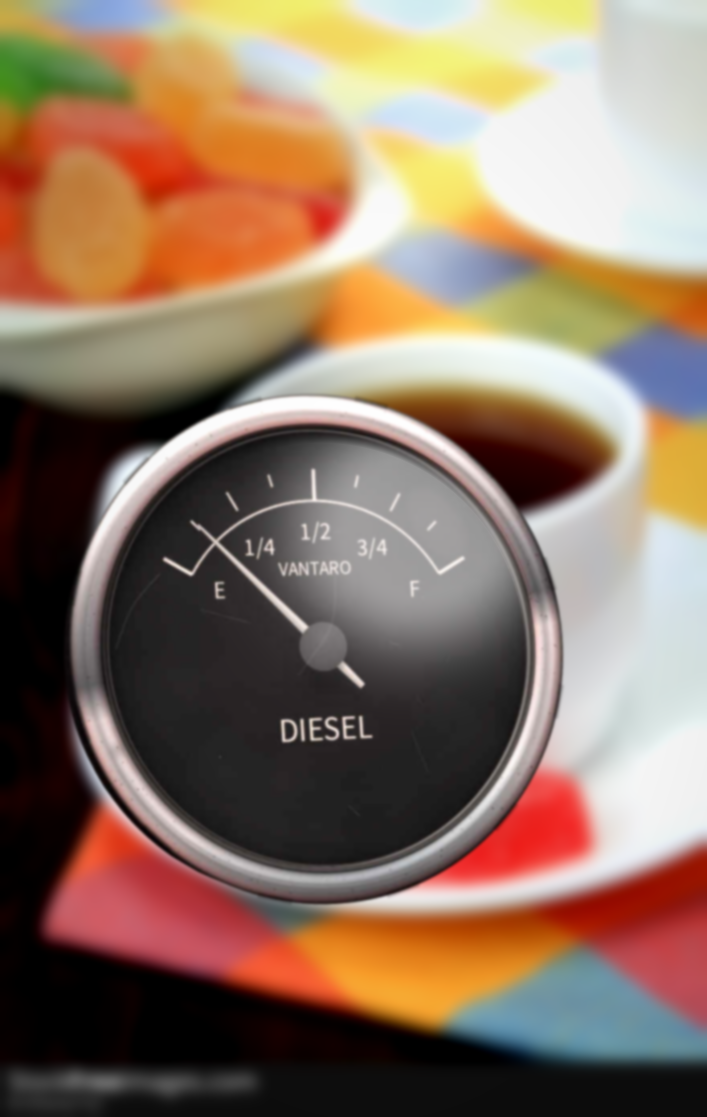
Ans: 0.125
